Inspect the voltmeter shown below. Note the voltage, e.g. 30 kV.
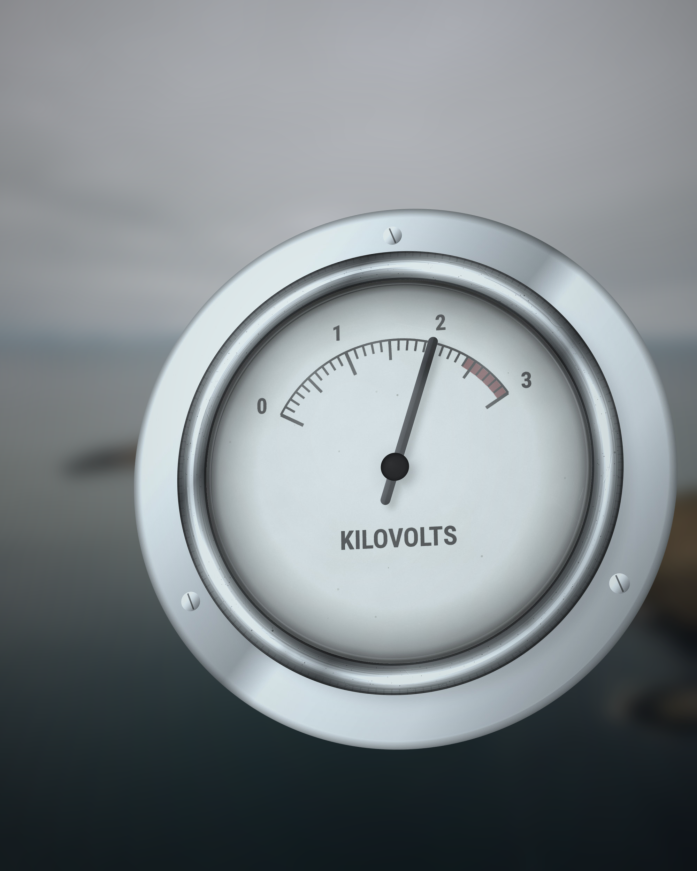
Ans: 2 kV
